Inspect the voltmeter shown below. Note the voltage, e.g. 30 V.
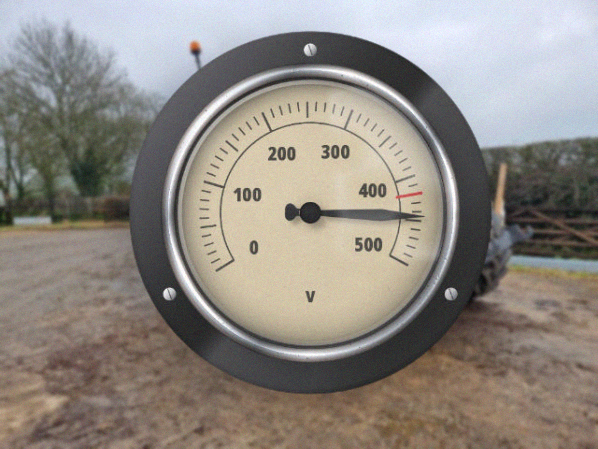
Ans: 445 V
